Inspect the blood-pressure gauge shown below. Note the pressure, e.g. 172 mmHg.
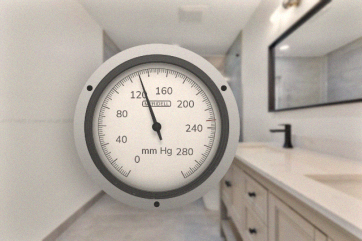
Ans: 130 mmHg
